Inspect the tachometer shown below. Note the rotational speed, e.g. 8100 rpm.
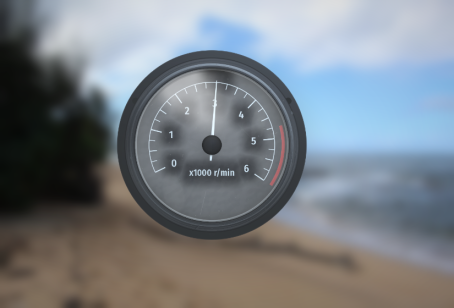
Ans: 3000 rpm
